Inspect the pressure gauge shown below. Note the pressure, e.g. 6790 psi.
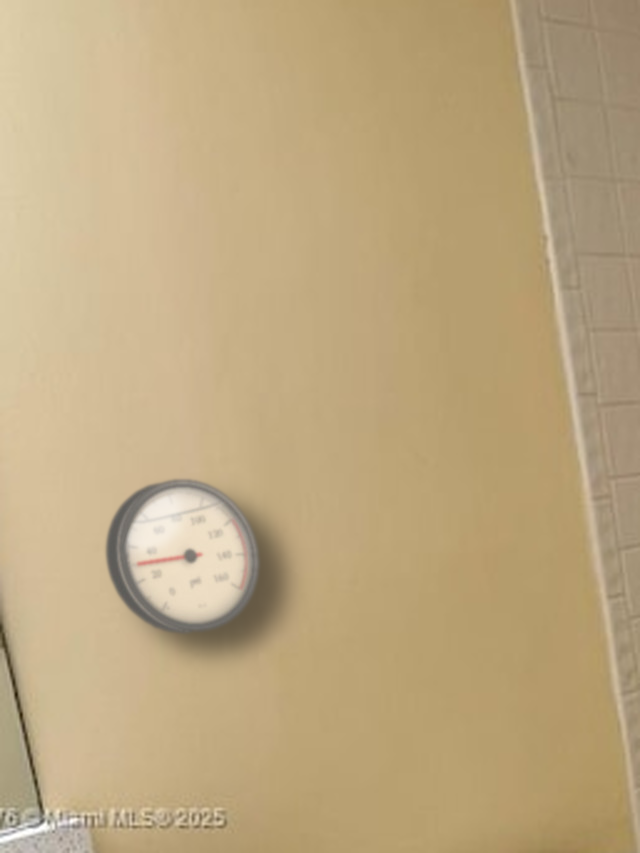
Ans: 30 psi
